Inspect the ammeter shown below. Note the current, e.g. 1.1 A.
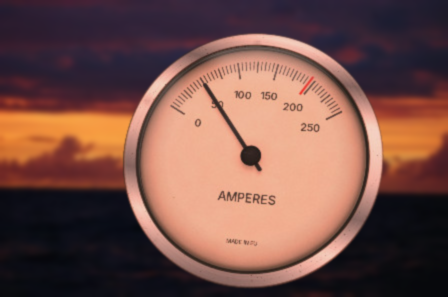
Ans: 50 A
